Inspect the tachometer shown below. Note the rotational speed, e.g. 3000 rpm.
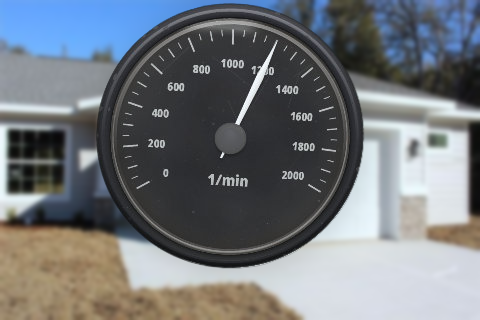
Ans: 1200 rpm
